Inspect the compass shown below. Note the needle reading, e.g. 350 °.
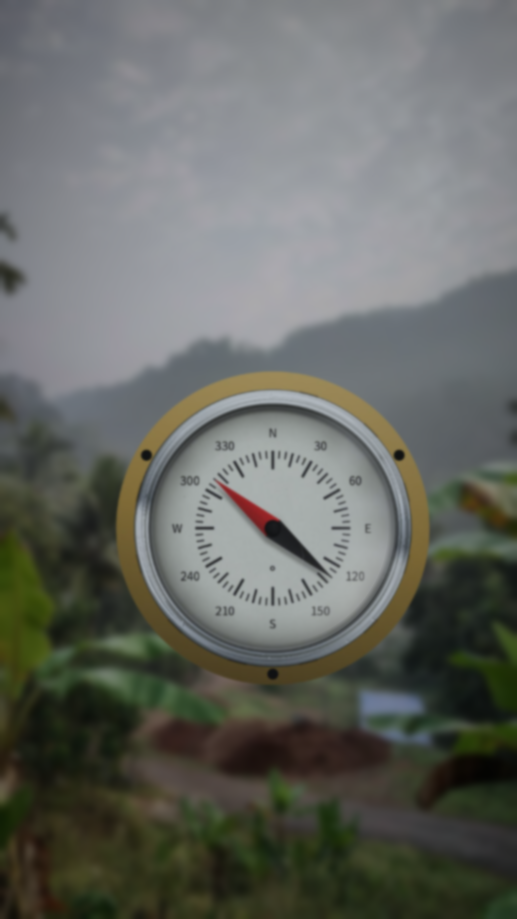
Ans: 310 °
